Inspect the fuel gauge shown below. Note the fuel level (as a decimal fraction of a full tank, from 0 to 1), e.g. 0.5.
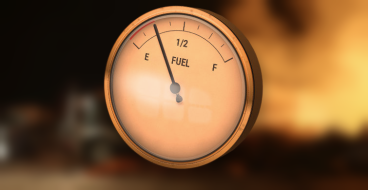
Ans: 0.25
